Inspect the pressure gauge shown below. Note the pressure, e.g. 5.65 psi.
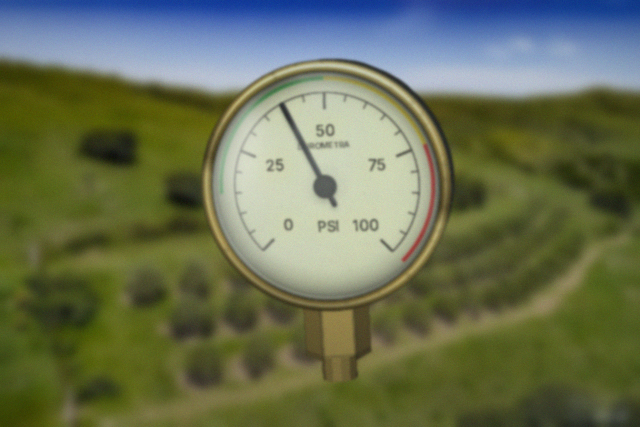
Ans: 40 psi
